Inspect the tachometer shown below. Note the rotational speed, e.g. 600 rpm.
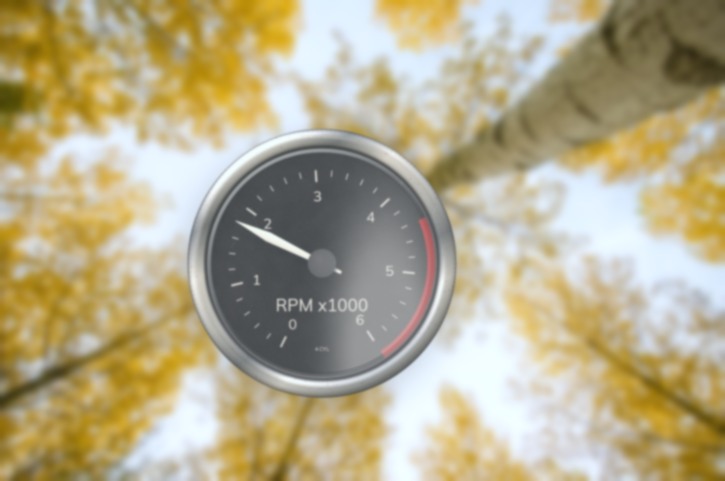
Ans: 1800 rpm
